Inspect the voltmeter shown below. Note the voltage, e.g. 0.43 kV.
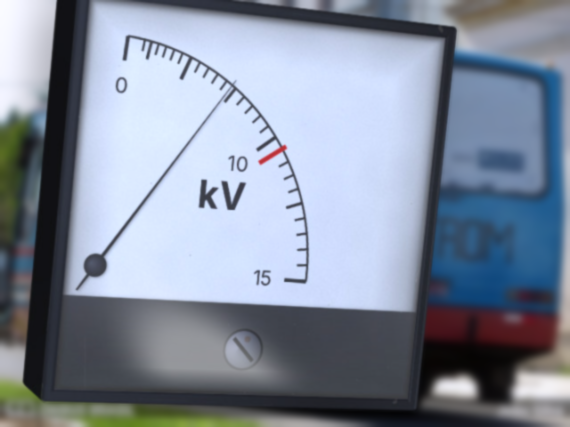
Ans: 7.25 kV
